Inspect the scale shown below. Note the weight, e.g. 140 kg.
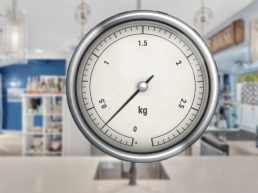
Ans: 0.3 kg
